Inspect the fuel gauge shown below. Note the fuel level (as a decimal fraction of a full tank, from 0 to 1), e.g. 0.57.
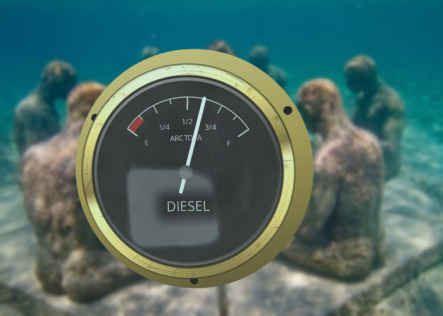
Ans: 0.625
